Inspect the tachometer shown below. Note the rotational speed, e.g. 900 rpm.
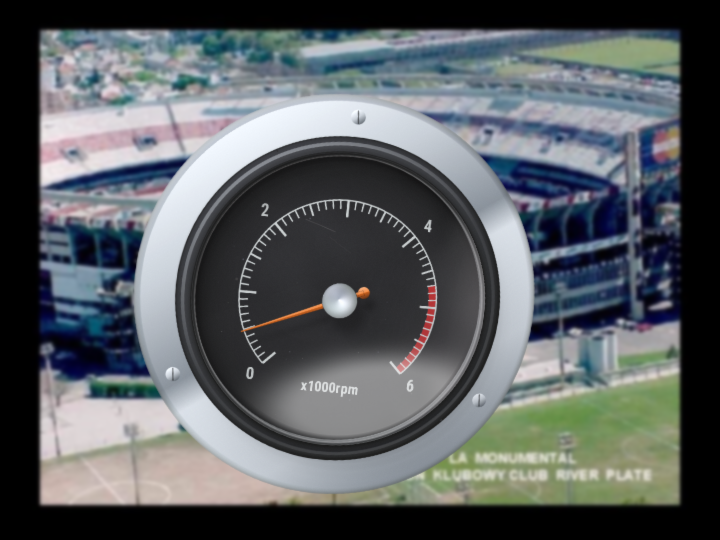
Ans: 500 rpm
